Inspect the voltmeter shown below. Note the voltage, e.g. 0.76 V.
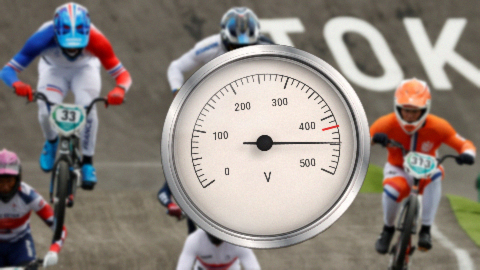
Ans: 450 V
